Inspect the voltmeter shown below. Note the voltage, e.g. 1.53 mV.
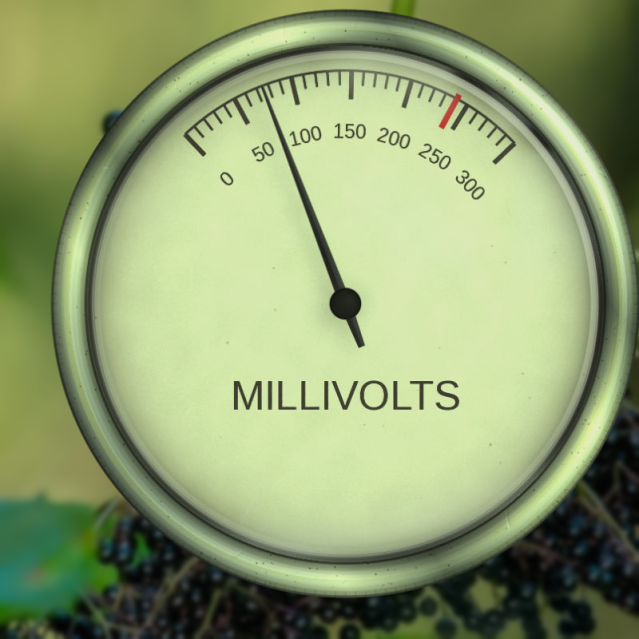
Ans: 75 mV
